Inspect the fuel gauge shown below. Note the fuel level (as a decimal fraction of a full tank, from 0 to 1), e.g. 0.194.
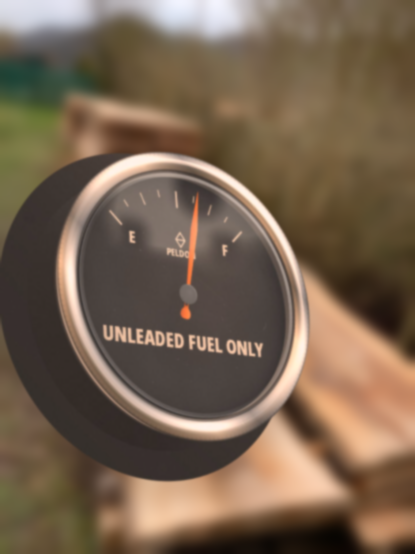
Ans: 0.625
